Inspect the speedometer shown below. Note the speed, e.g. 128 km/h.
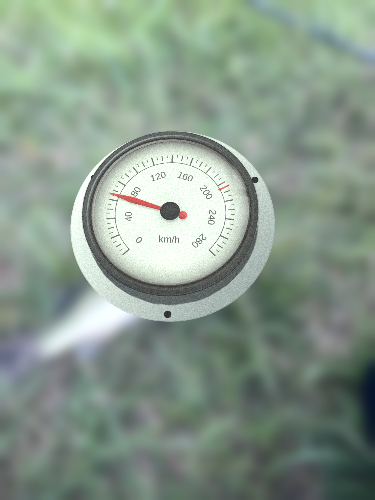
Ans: 65 km/h
